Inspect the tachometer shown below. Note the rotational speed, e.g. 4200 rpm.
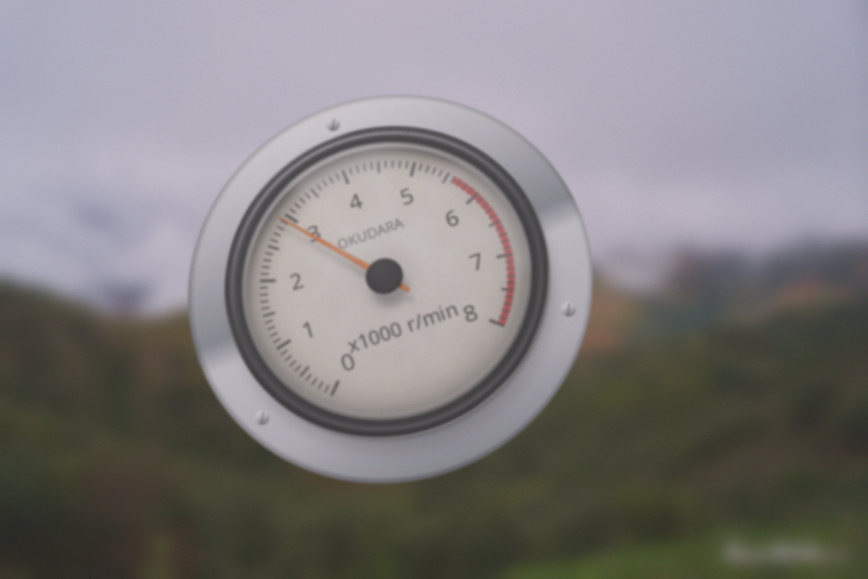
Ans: 2900 rpm
